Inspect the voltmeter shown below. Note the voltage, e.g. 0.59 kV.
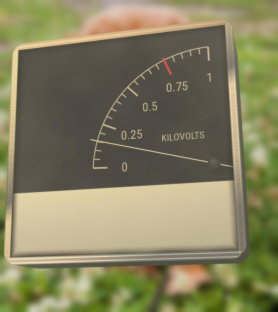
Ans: 0.15 kV
